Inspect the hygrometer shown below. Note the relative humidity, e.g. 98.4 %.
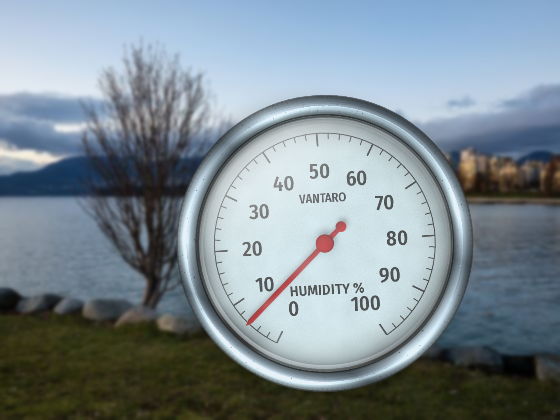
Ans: 6 %
